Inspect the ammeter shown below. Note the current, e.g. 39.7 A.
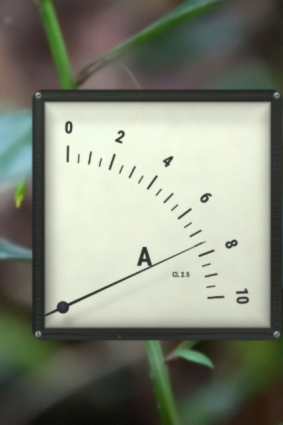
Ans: 7.5 A
